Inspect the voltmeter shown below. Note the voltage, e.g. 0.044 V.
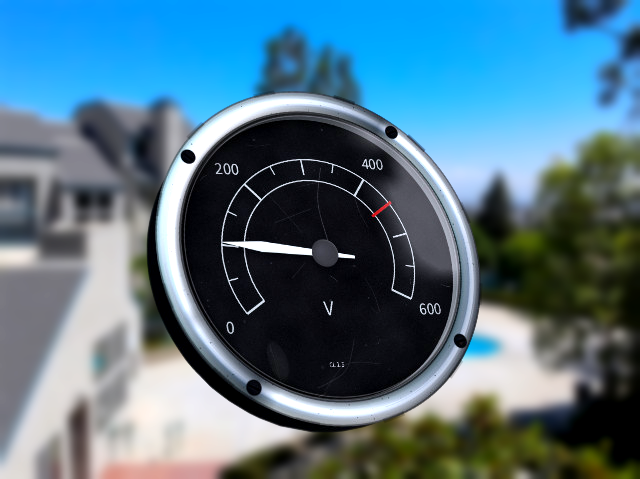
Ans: 100 V
